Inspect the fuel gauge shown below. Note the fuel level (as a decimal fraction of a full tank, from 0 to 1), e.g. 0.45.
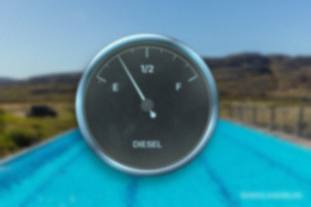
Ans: 0.25
